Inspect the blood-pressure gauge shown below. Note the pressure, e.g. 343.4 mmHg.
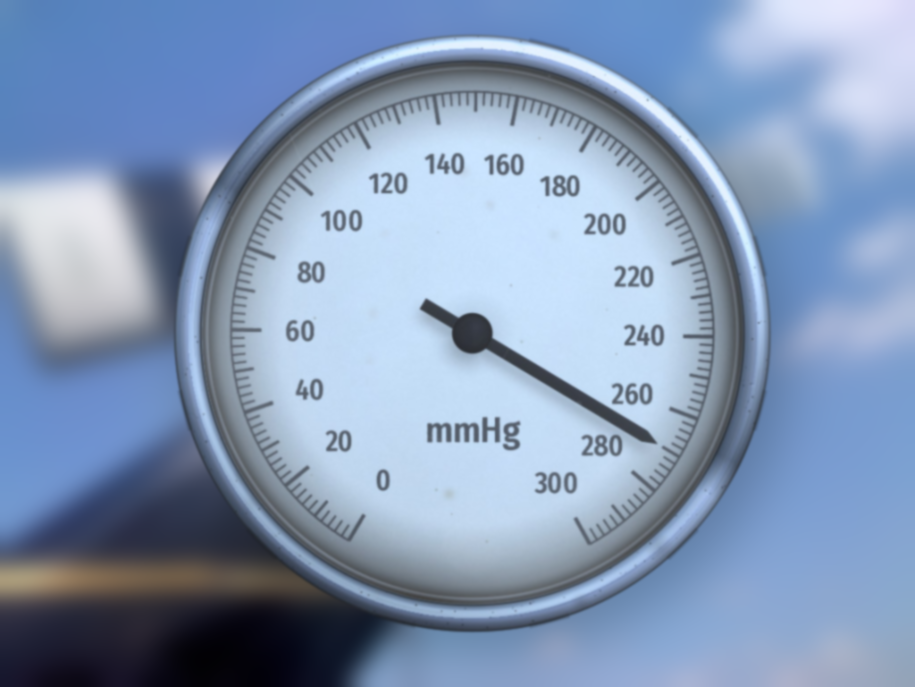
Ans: 270 mmHg
